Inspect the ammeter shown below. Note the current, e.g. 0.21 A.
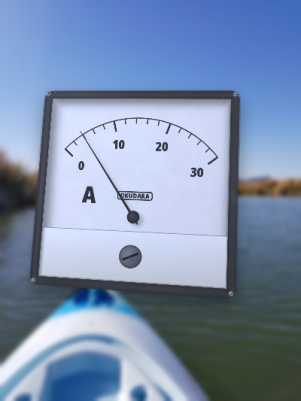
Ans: 4 A
